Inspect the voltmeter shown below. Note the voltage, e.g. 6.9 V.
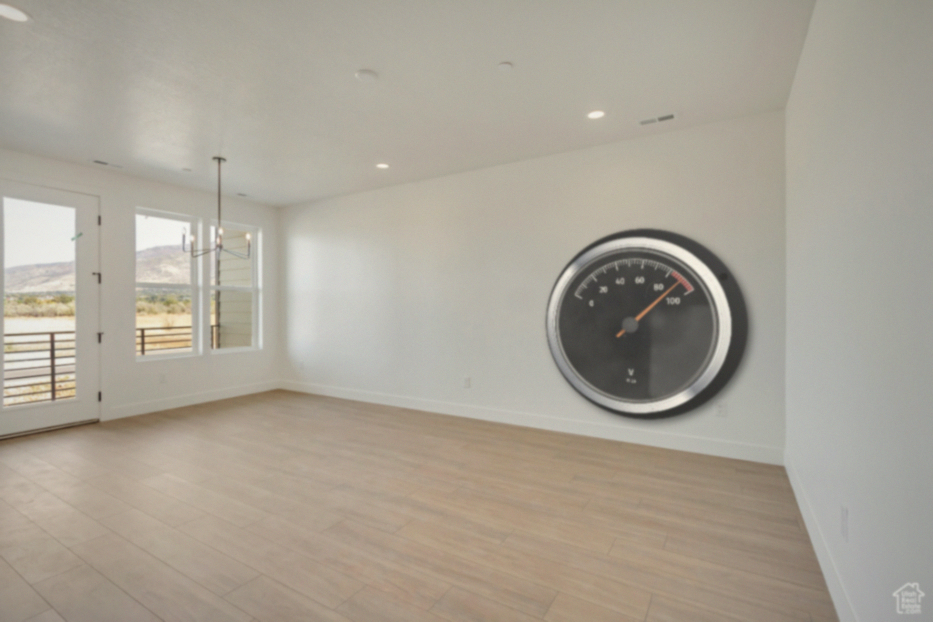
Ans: 90 V
